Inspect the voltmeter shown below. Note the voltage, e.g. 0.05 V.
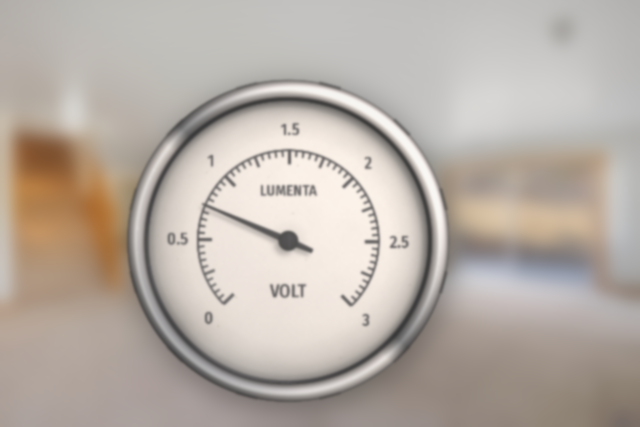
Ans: 0.75 V
